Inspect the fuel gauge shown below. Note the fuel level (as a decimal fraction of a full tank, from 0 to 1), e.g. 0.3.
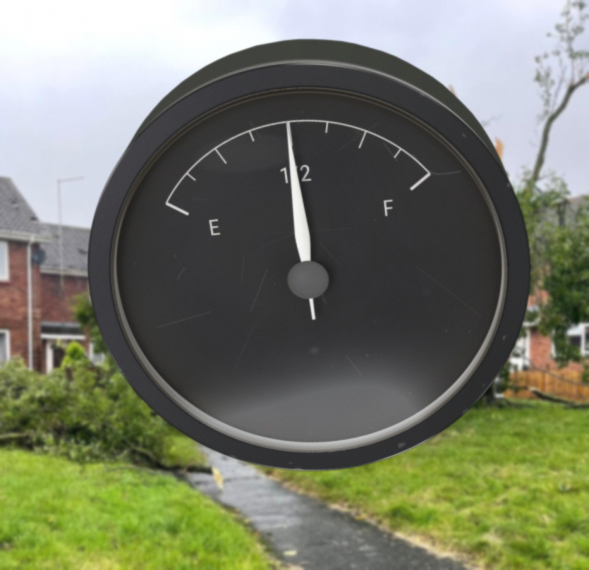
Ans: 0.5
